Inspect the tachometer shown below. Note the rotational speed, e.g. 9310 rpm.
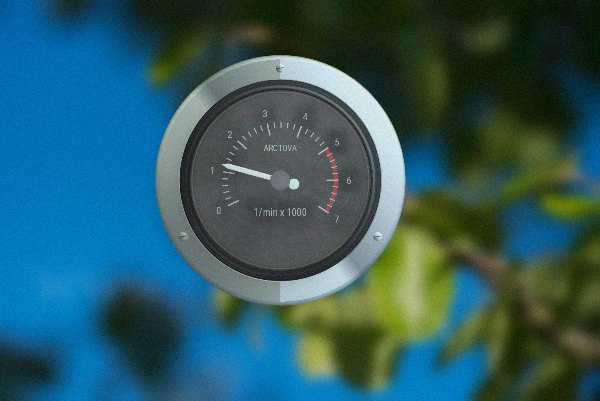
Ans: 1200 rpm
